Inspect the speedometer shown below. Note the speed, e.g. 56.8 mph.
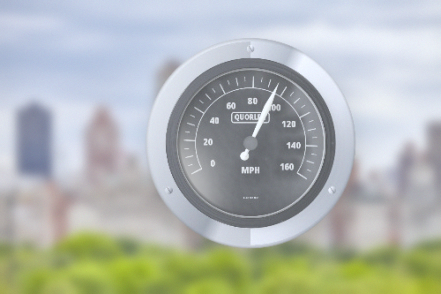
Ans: 95 mph
